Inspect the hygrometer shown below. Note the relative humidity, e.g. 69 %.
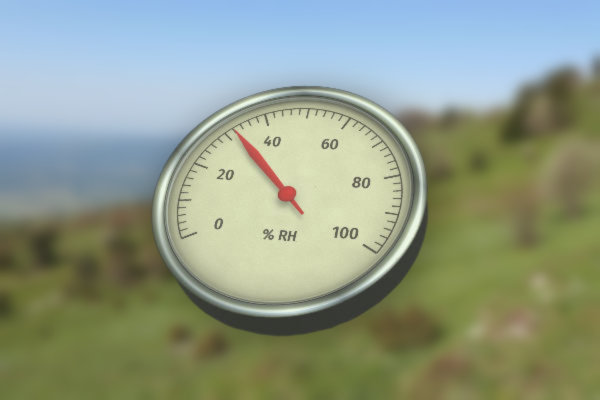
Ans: 32 %
